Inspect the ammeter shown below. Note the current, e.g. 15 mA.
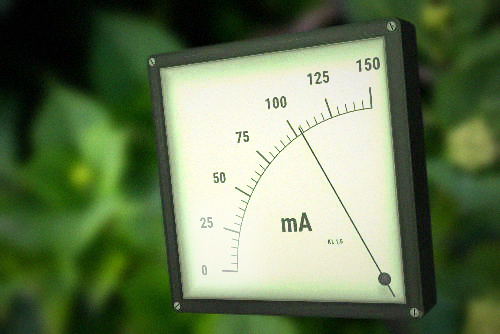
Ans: 105 mA
